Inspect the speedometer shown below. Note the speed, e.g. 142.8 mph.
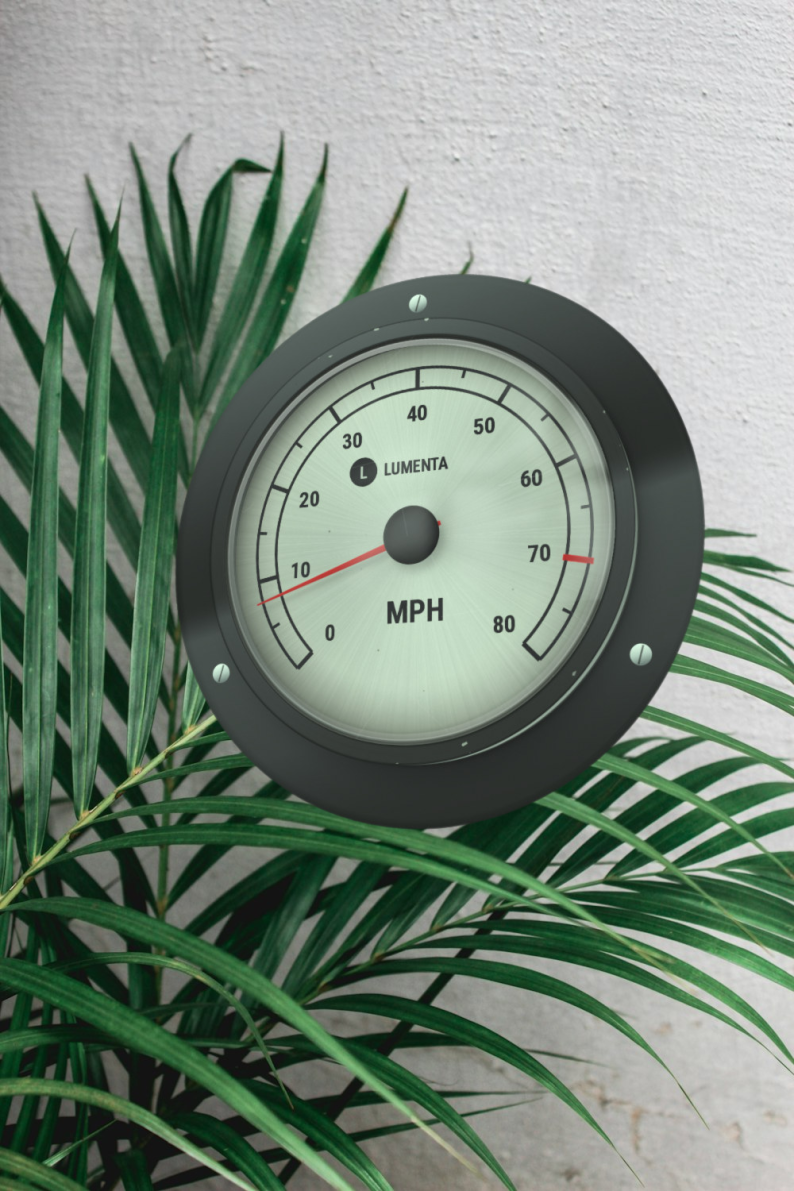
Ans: 7.5 mph
